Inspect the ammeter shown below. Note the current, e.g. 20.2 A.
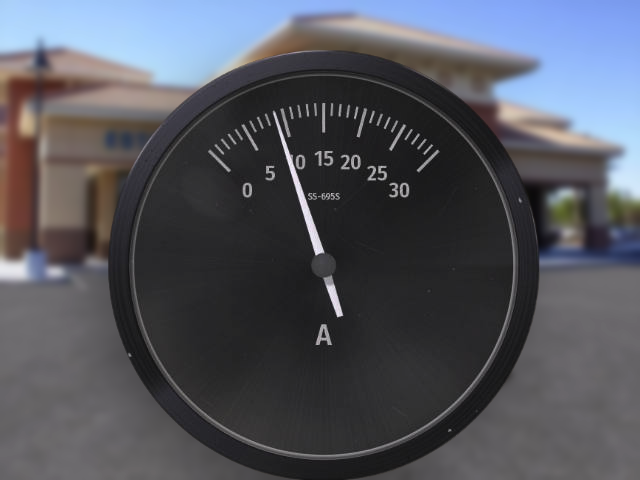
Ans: 9 A
